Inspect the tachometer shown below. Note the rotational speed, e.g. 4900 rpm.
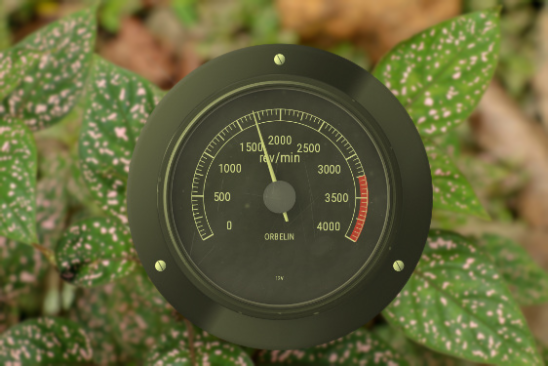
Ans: 1700 rpm
